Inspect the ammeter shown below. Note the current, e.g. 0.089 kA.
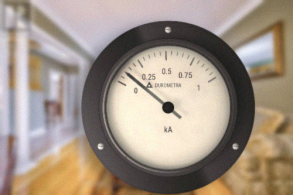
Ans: 0.1 kA
